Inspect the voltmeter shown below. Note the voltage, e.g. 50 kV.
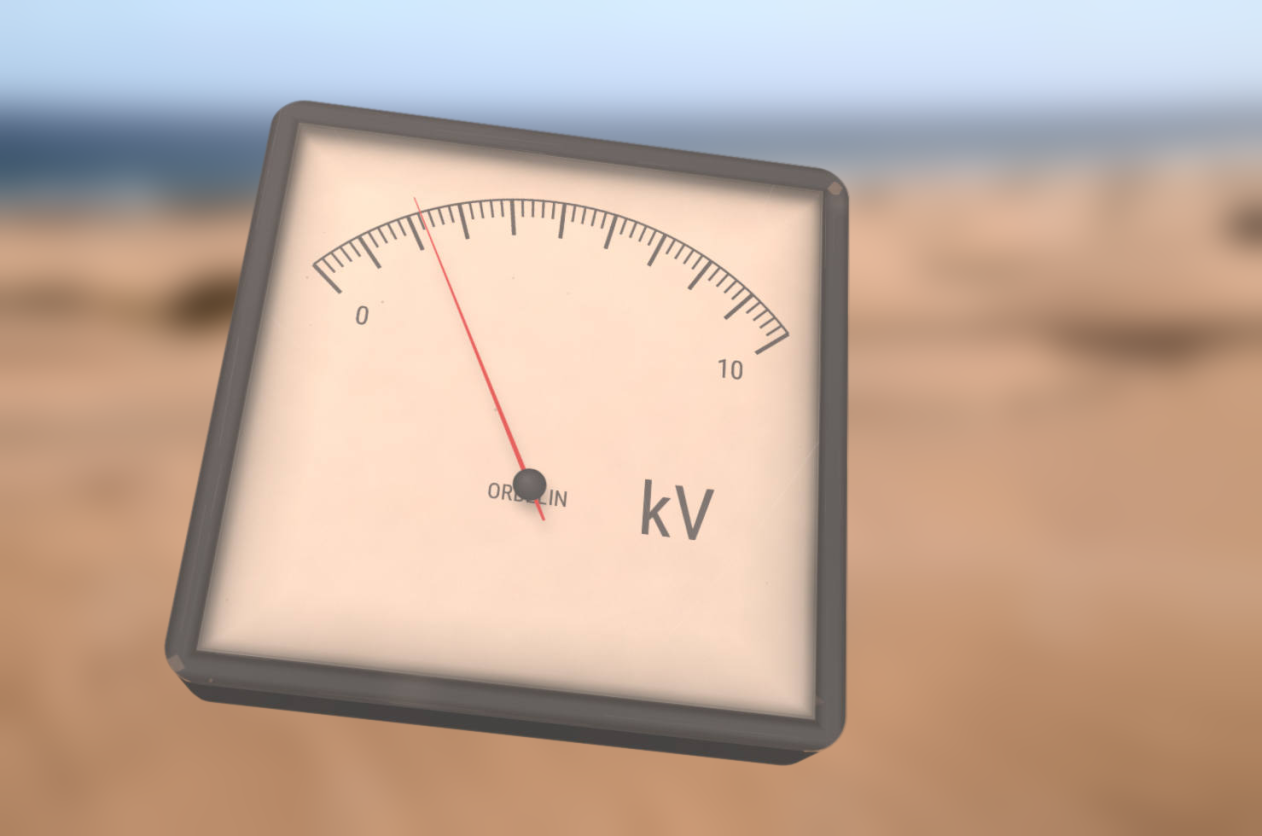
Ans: 2.2 kV
